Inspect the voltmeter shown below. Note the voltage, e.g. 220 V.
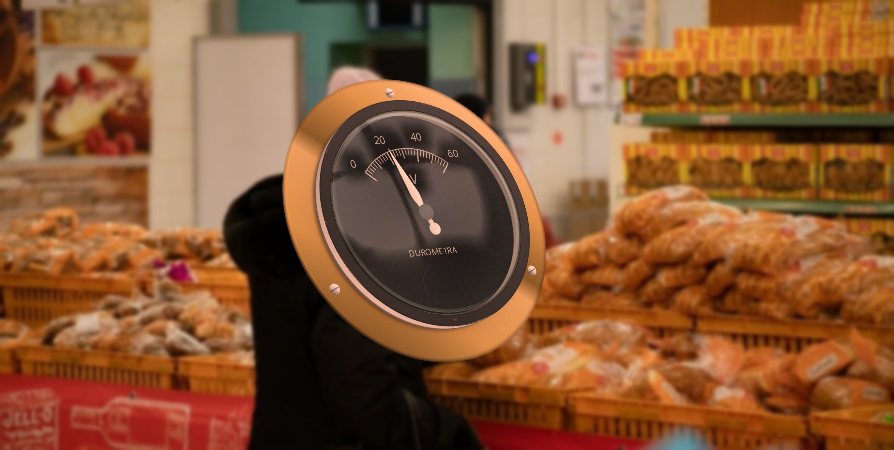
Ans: 20 V
